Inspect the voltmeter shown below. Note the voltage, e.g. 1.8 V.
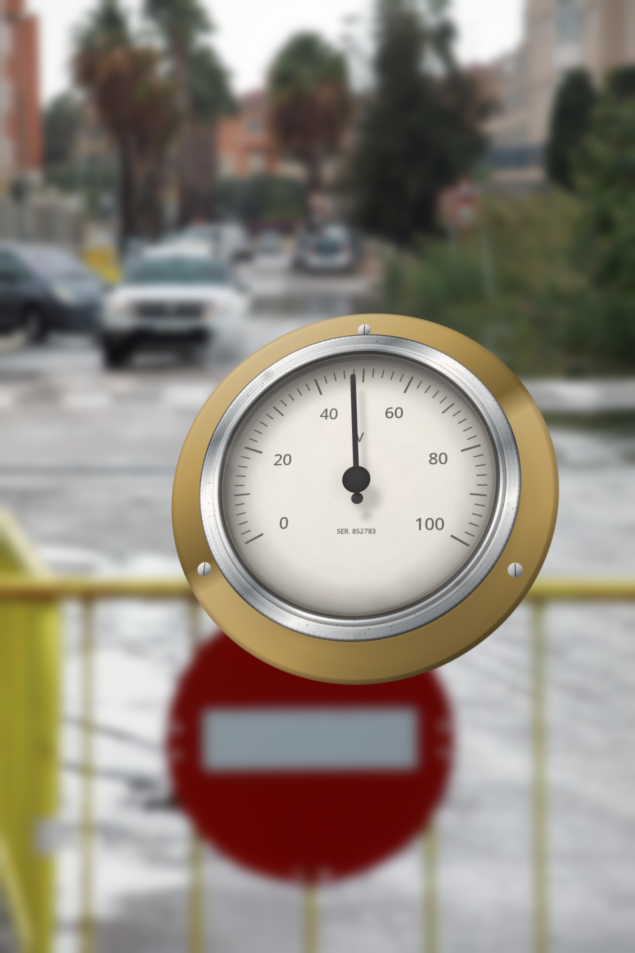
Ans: 48 V
